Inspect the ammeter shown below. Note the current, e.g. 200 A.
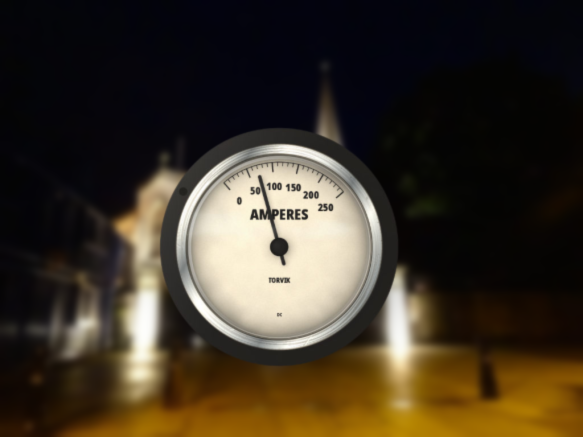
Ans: 70 A
